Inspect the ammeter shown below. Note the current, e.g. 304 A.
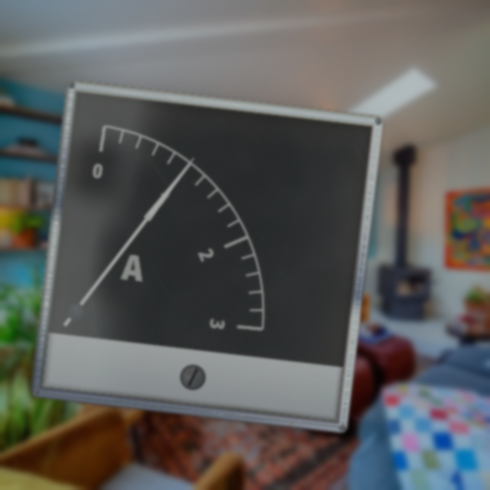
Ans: 1 A
